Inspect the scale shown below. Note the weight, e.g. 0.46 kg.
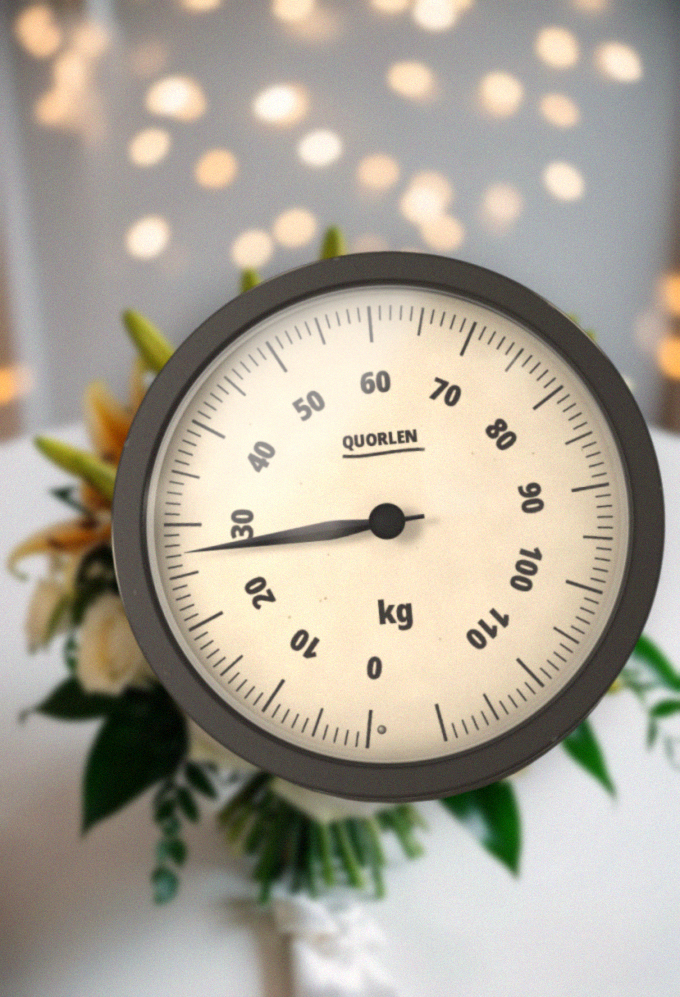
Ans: 27 kg
